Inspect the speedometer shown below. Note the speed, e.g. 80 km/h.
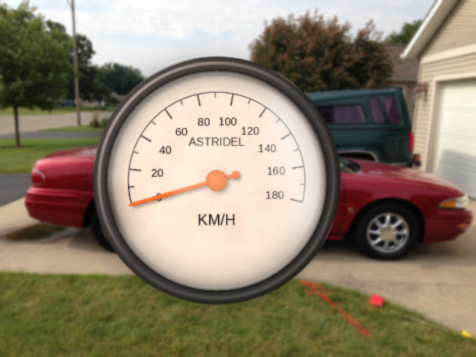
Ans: 0 km/h
